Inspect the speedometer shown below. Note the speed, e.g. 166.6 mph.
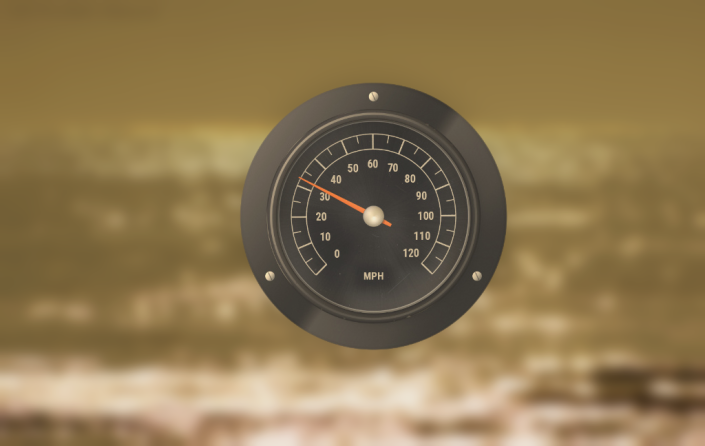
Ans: 32.5 mph
